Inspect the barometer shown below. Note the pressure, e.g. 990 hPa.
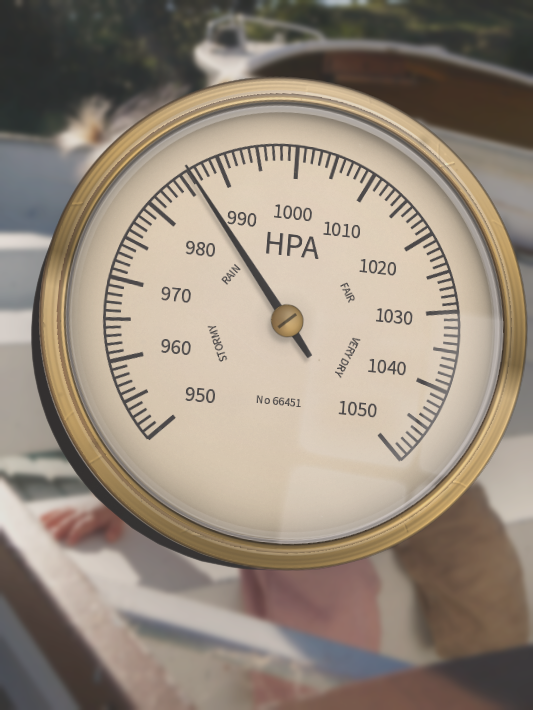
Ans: 986 hPa
